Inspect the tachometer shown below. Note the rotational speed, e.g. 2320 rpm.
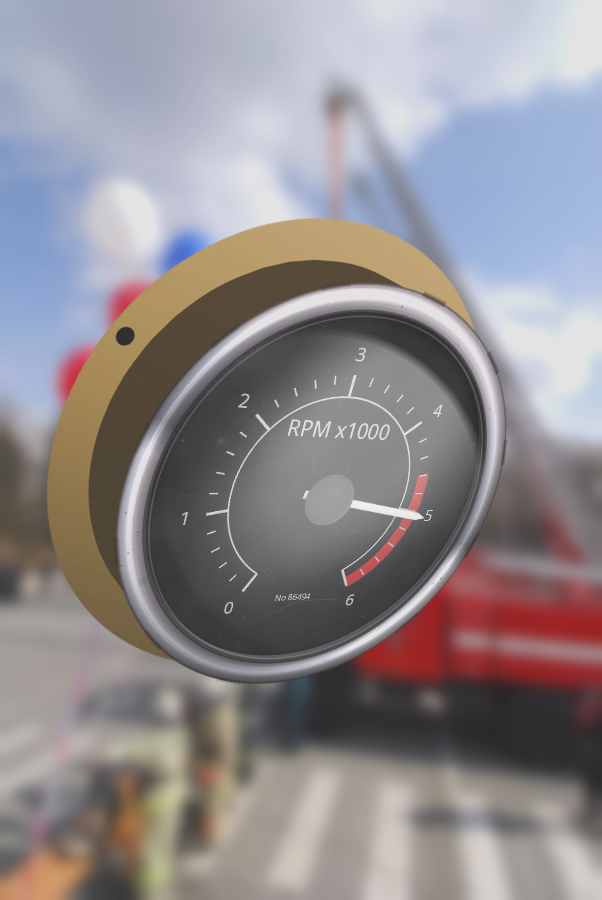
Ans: 5000 rpm
